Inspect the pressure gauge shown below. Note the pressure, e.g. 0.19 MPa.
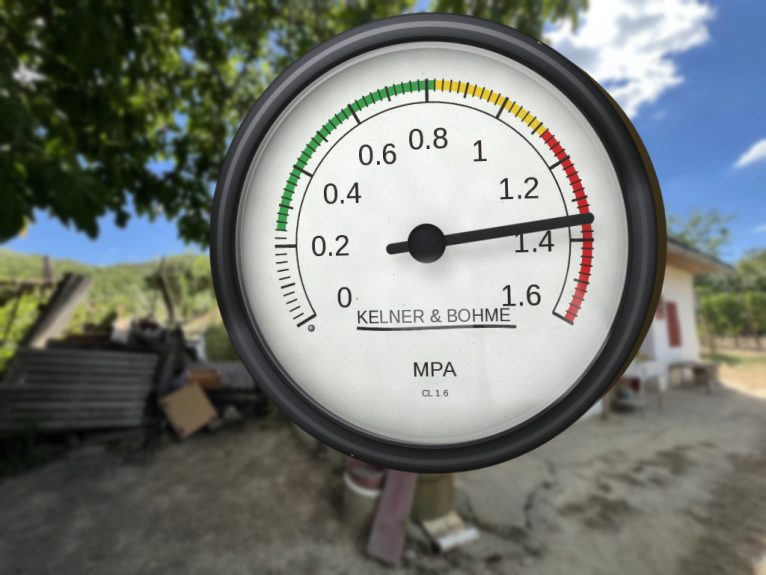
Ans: 1.35 MPa
